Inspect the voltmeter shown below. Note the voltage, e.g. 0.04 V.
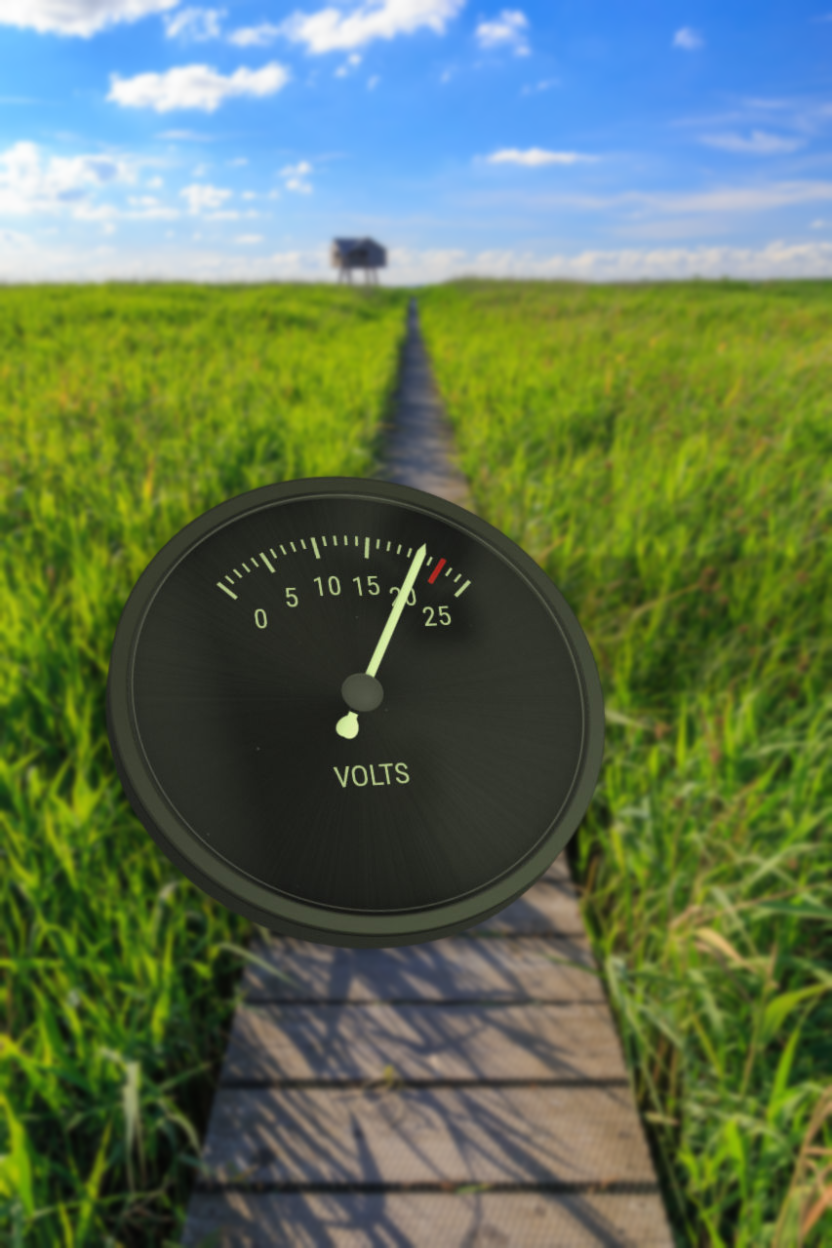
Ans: 20 V
